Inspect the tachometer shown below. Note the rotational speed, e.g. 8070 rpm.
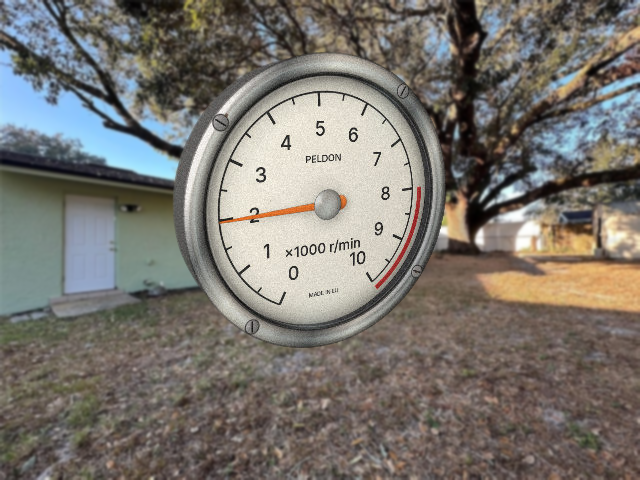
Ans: 2000 rpm
